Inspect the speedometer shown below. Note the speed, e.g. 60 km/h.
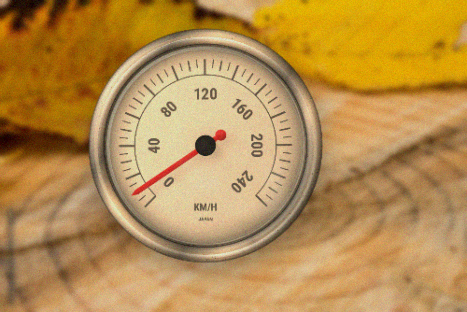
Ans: 10 km/h
